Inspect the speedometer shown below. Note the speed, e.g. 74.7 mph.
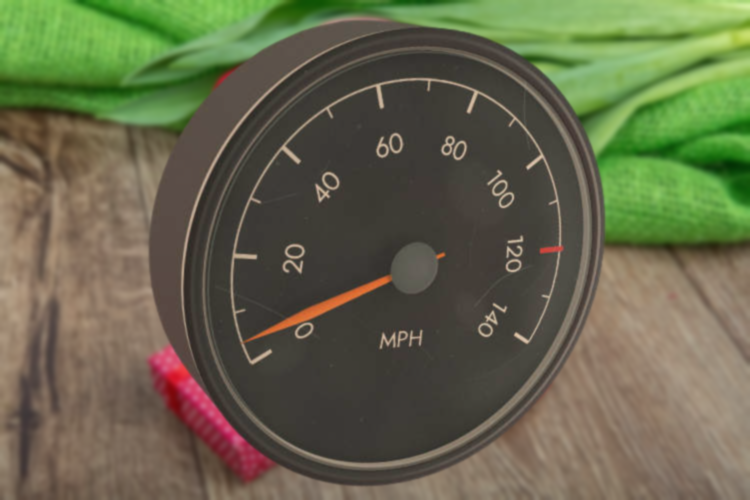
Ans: 5 mph
